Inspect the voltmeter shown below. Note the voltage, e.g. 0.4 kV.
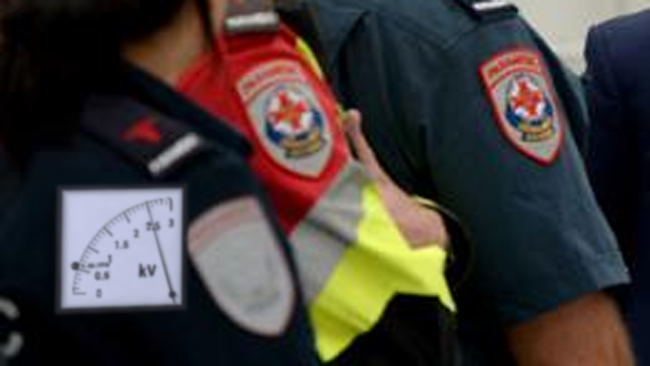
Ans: 2.5 kV
